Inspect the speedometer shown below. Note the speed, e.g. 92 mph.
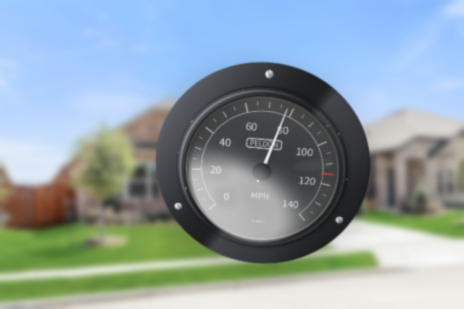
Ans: 77.5 mph
